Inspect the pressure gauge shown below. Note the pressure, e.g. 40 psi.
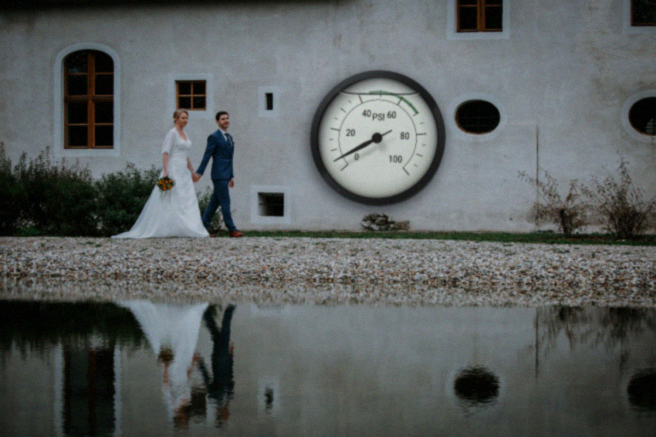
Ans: 5 psi
